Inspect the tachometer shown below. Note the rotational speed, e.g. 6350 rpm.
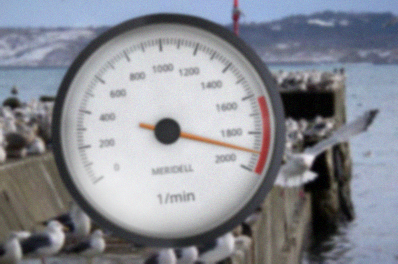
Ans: 1900 rpm
